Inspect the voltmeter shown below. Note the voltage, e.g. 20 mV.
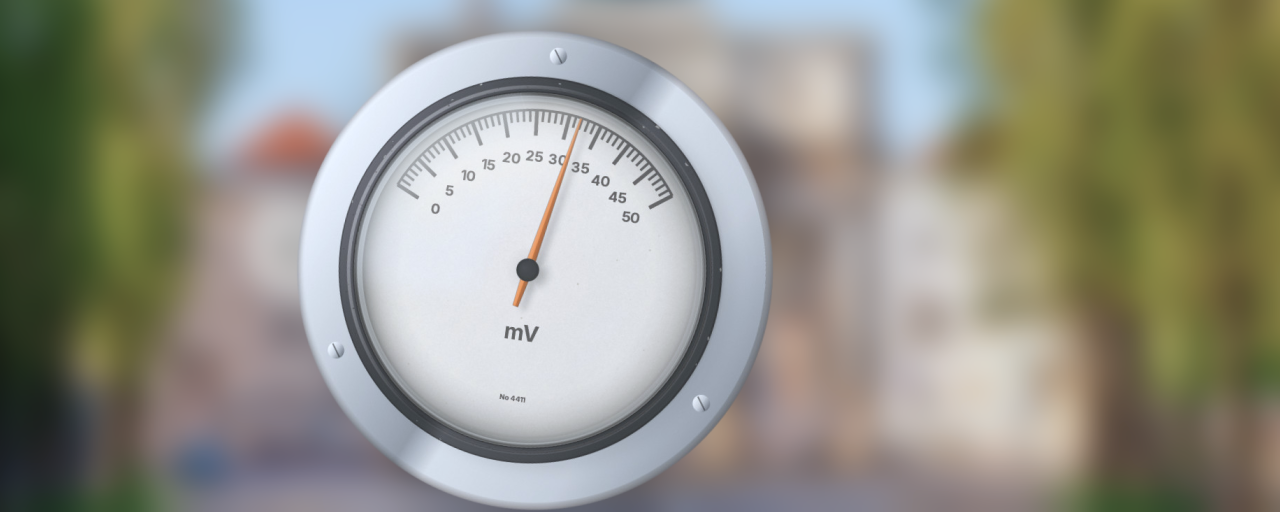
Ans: 32 mV
